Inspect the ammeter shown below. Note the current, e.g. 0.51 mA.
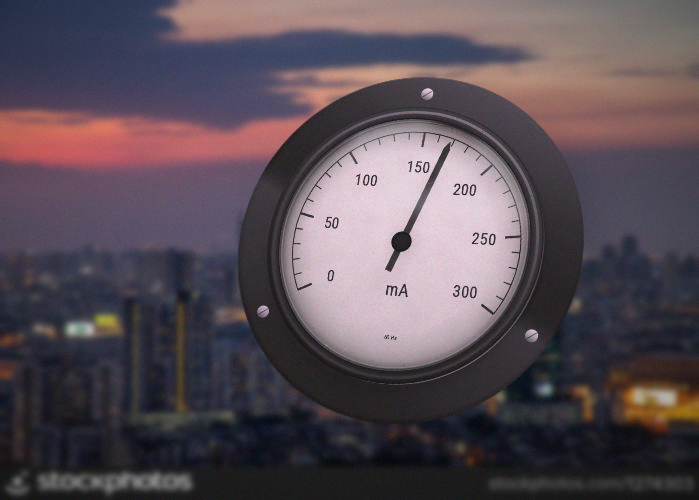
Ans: 170 mA
